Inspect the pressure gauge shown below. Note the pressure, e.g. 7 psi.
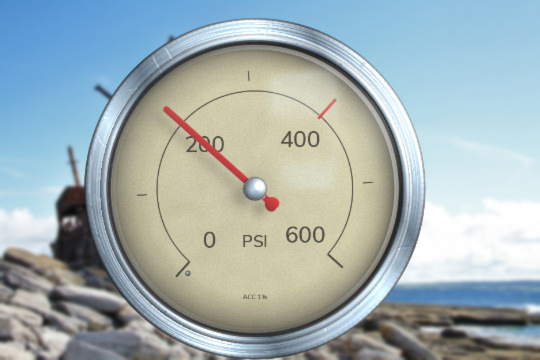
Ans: 200 psi
